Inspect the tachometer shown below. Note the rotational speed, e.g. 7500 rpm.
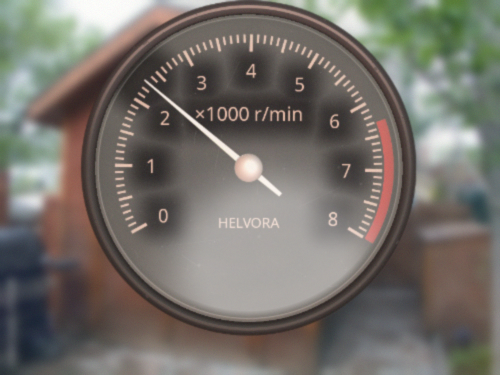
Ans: 2300 rpm
